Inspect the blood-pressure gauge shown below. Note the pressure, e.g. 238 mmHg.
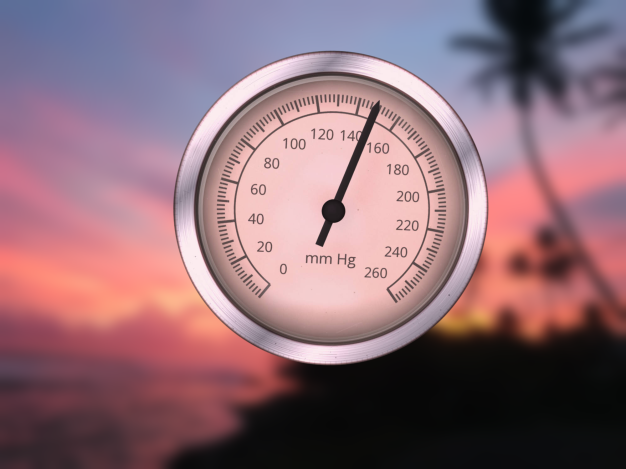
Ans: 148 mmHg
